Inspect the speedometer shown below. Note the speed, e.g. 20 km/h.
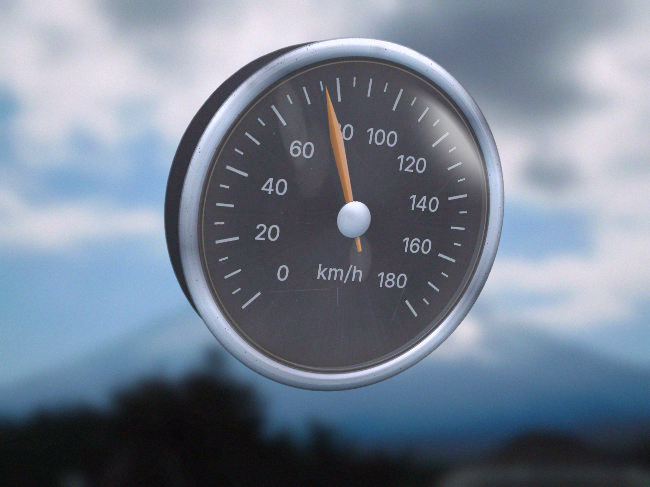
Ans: 75 km/h
